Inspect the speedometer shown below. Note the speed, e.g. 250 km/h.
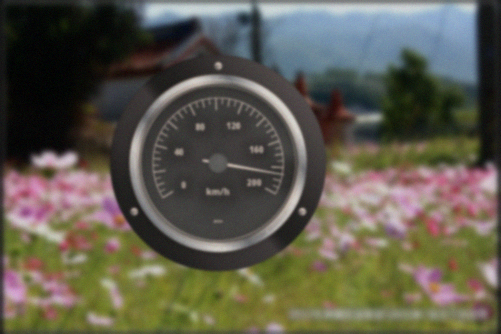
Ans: 185 km/h
